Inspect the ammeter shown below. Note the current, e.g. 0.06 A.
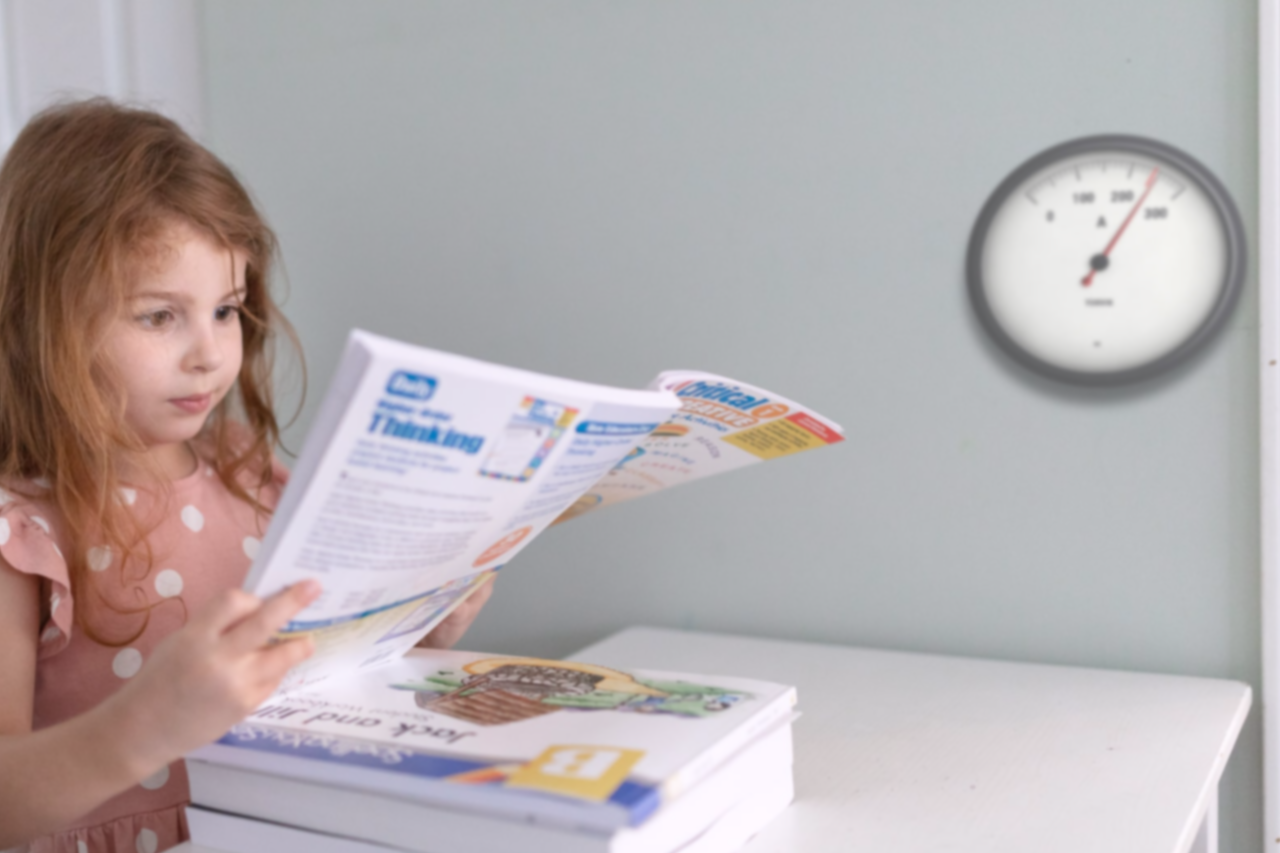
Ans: 250 A
